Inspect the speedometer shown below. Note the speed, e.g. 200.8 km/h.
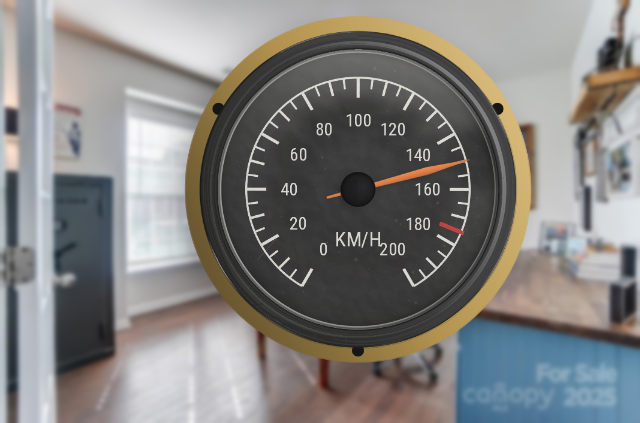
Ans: 150 km/h
